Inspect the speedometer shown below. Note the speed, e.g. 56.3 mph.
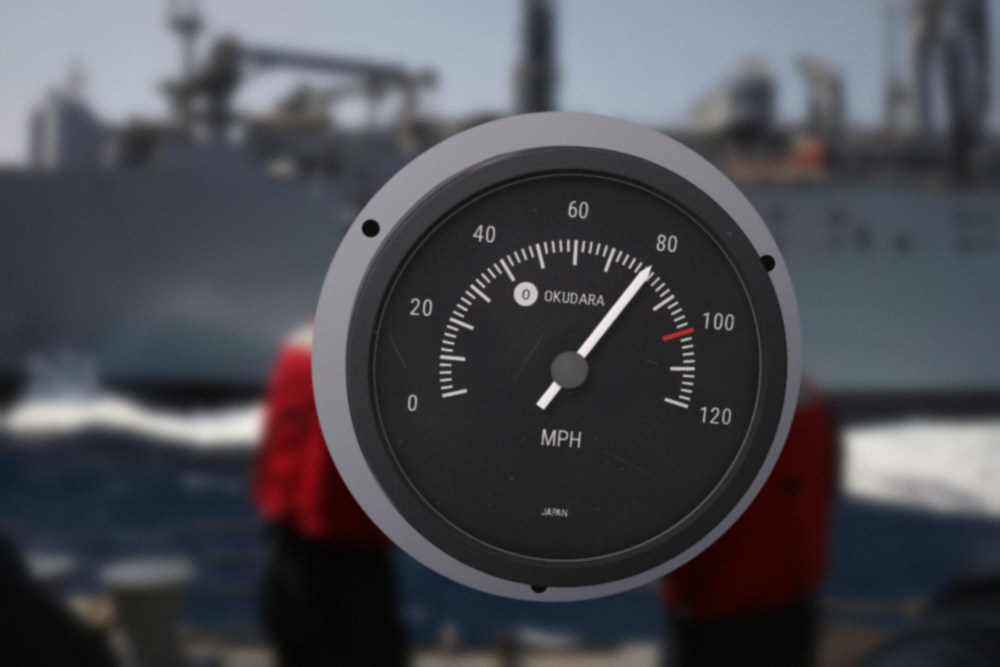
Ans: 80 mph
